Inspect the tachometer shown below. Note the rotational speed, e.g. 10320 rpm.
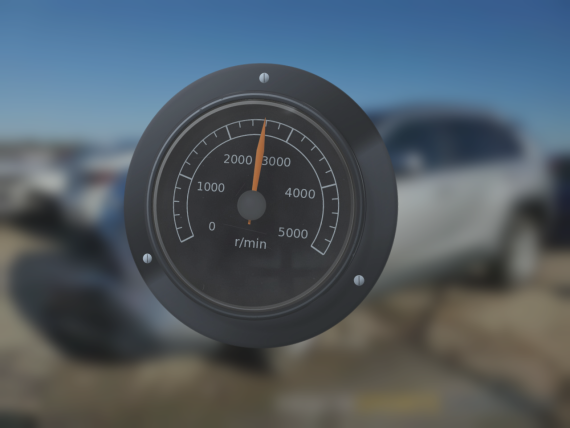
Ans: 2600 rpm
